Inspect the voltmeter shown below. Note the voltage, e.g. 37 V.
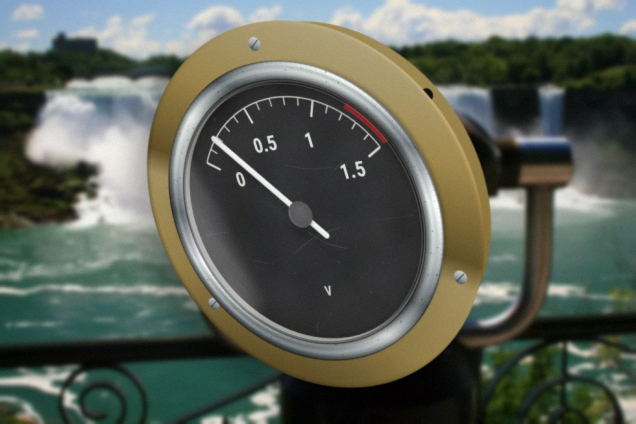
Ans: 0.2 V
